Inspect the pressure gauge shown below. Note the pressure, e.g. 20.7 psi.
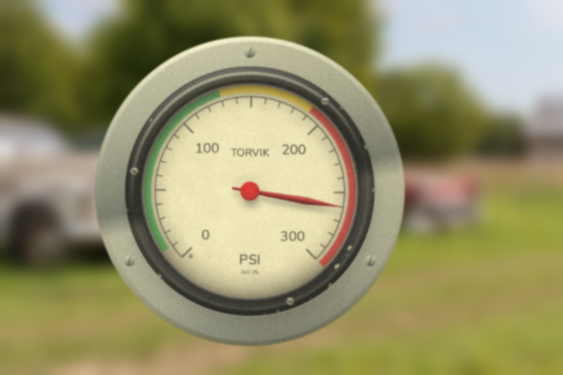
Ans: 260 psi
